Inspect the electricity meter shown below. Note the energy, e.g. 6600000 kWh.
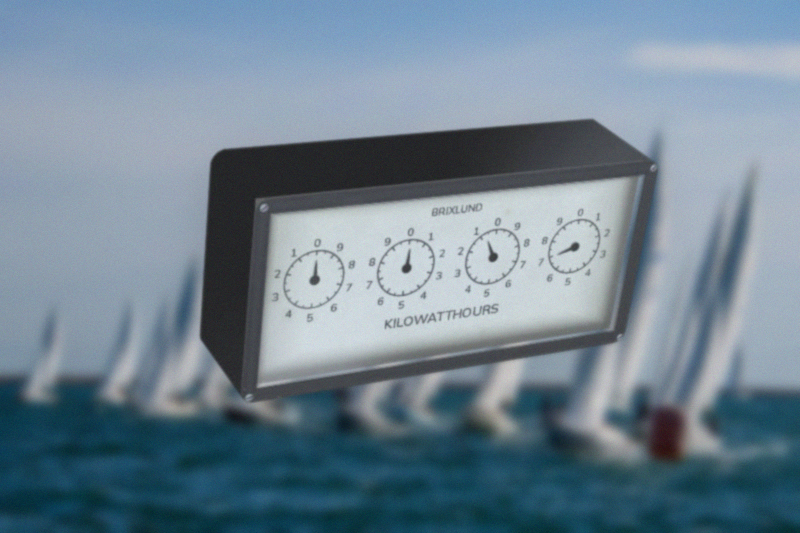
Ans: 7 kWh
